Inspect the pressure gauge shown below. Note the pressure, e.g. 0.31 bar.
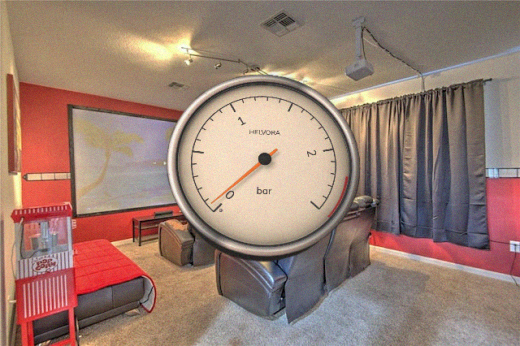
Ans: 0.05 bar
